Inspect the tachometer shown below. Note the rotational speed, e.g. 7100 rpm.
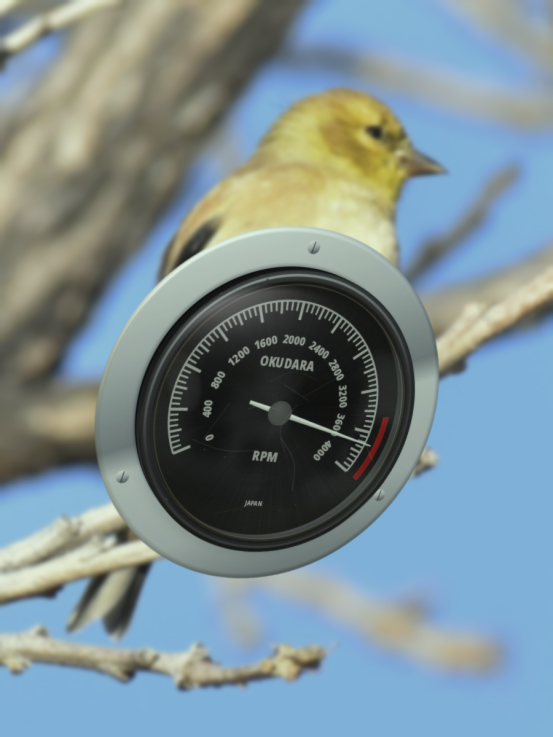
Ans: 3700 rpm
